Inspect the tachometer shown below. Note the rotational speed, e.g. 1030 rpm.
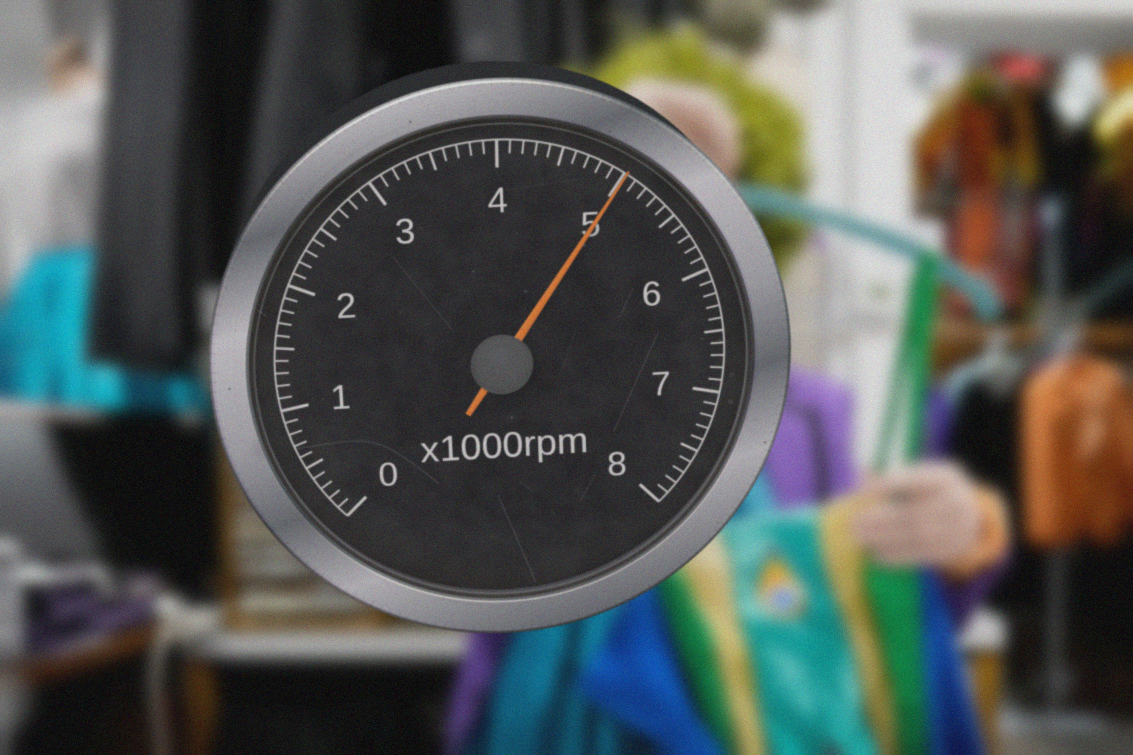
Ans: 5000 rpm
